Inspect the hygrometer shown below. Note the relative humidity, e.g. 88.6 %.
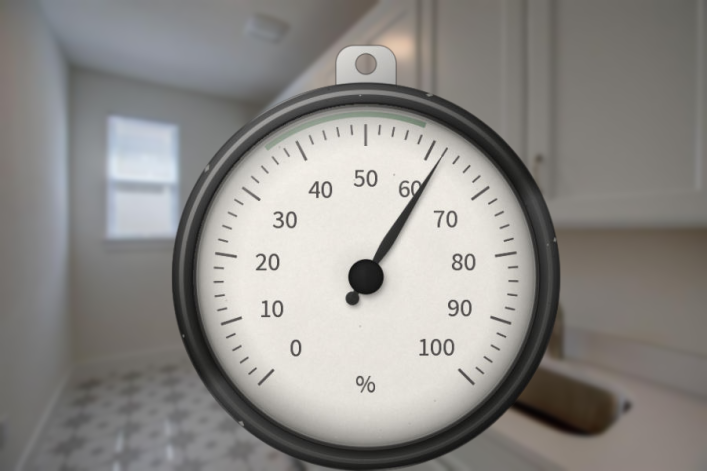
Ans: 62 %
